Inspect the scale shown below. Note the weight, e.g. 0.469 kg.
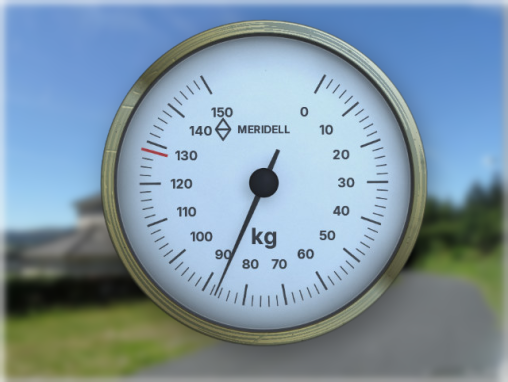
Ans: 87 kg
